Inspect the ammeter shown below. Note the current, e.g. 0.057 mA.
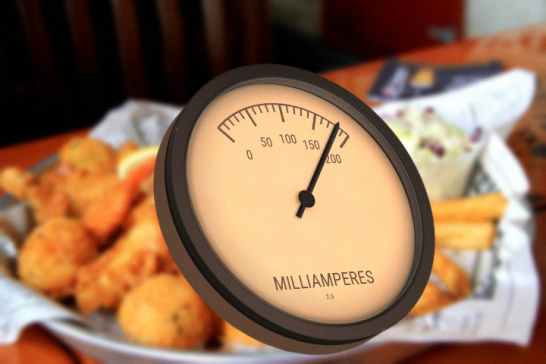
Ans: 180 mA
